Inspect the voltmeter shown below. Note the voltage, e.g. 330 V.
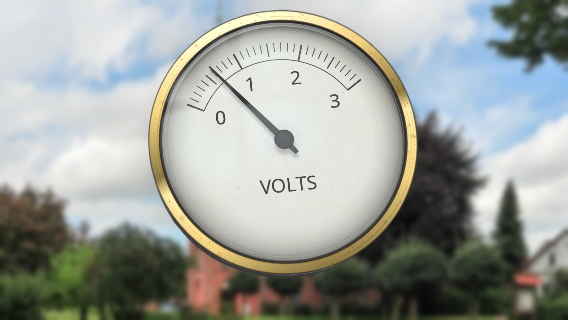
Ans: 0.6 V
